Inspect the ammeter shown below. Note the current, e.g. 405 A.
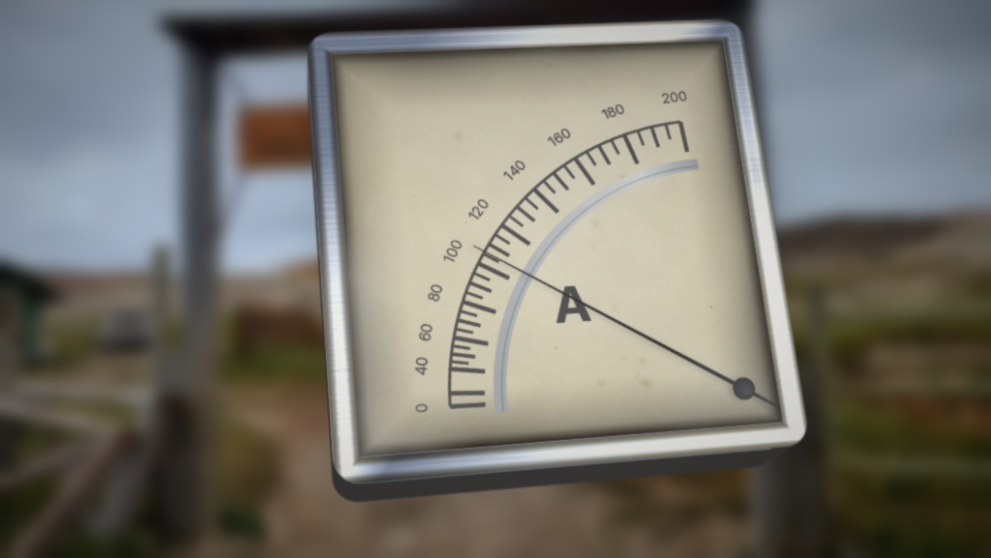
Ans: 105 A
